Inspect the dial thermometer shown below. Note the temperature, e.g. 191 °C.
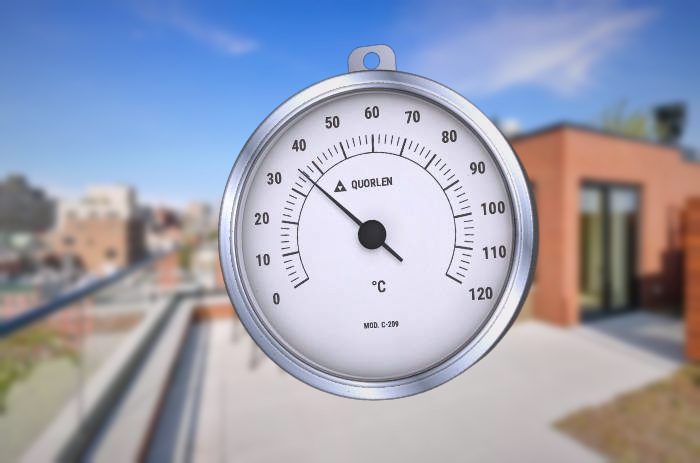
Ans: 36 °C
